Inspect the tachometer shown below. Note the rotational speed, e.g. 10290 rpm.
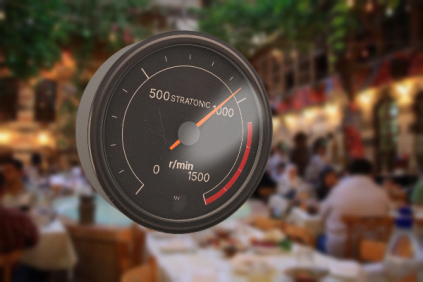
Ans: 950 rpm
